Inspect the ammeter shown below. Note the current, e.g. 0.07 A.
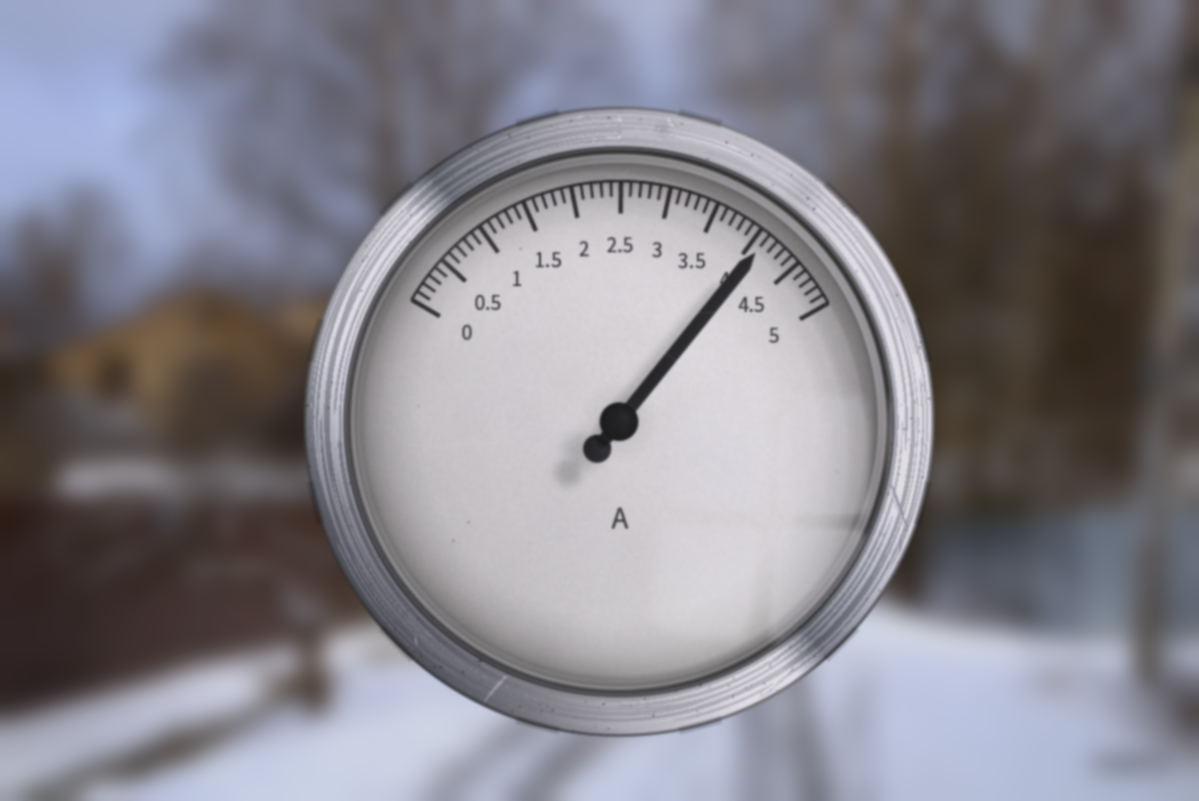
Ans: 4.1 A
